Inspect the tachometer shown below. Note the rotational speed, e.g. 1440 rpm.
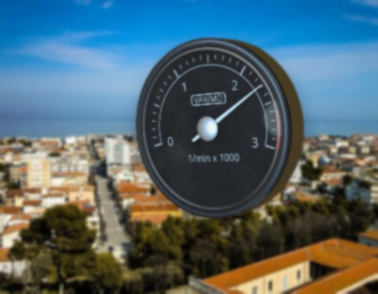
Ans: 2300 rpm
